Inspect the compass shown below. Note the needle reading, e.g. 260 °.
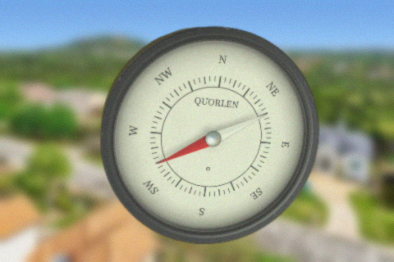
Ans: 240 °
